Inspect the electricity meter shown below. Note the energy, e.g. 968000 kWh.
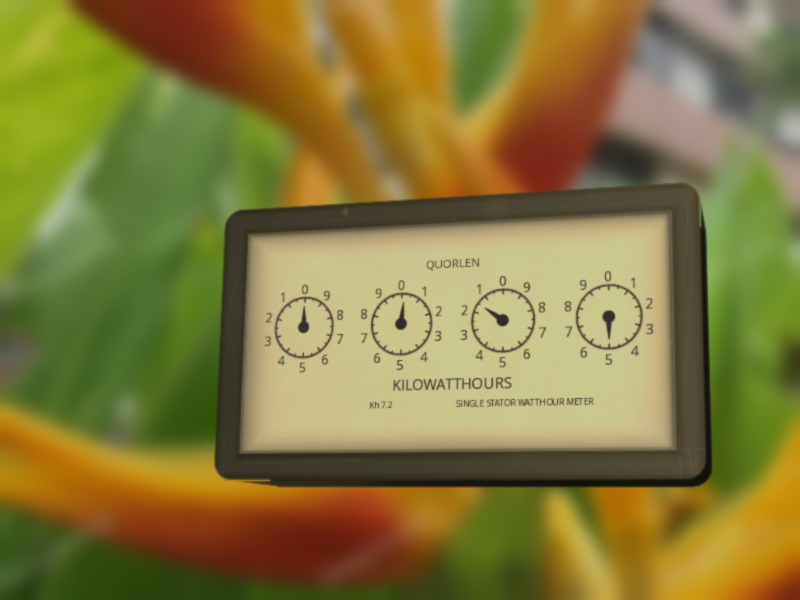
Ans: 15 kWh
